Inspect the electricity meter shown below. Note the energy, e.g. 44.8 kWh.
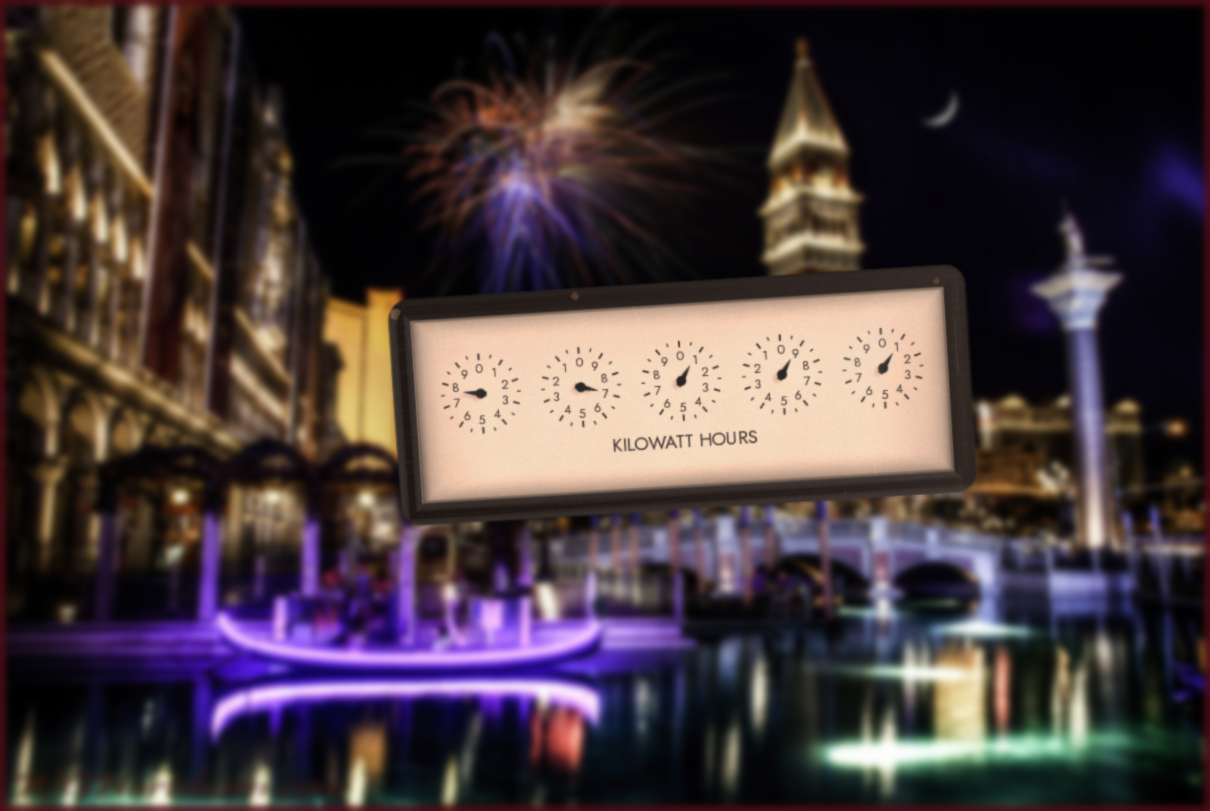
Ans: 77091 kWh
